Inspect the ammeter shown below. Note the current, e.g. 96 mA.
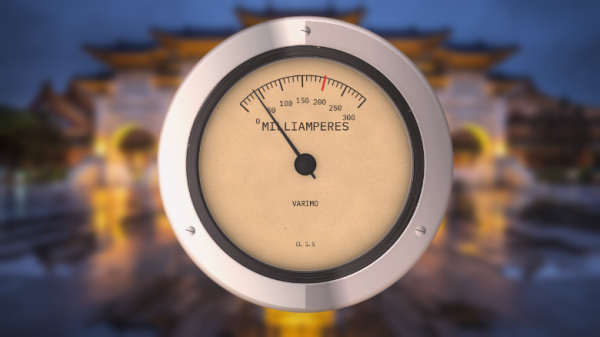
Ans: 40 mA
